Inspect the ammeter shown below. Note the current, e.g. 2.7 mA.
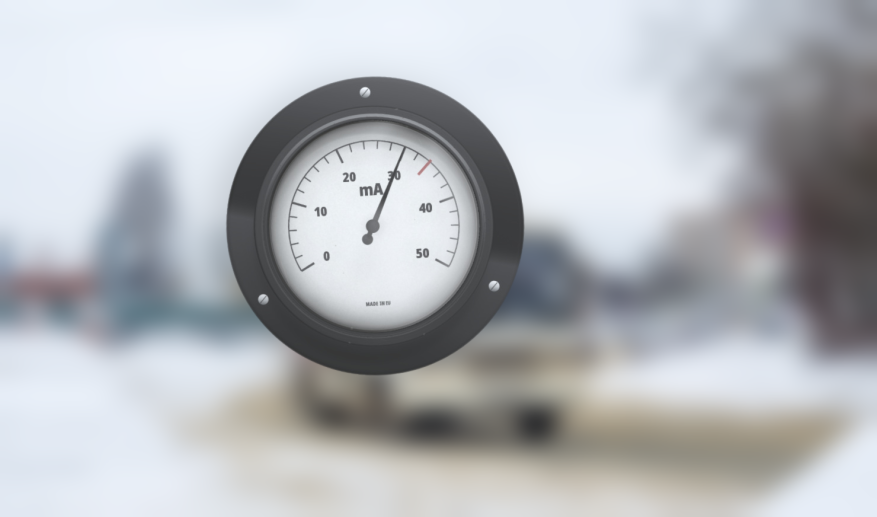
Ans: 30 mA
